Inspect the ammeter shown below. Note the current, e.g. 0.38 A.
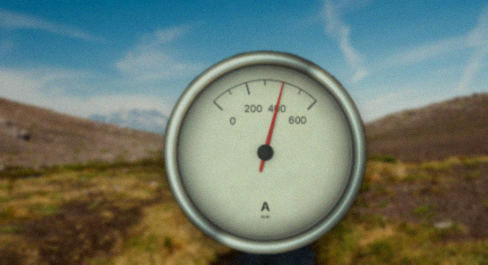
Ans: 400 A
